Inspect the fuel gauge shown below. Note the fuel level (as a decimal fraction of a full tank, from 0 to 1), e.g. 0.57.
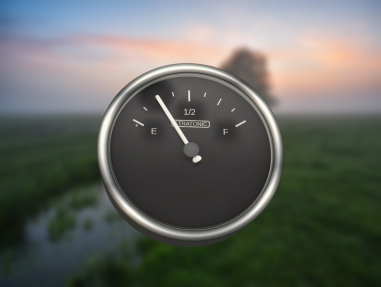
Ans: 0.25
